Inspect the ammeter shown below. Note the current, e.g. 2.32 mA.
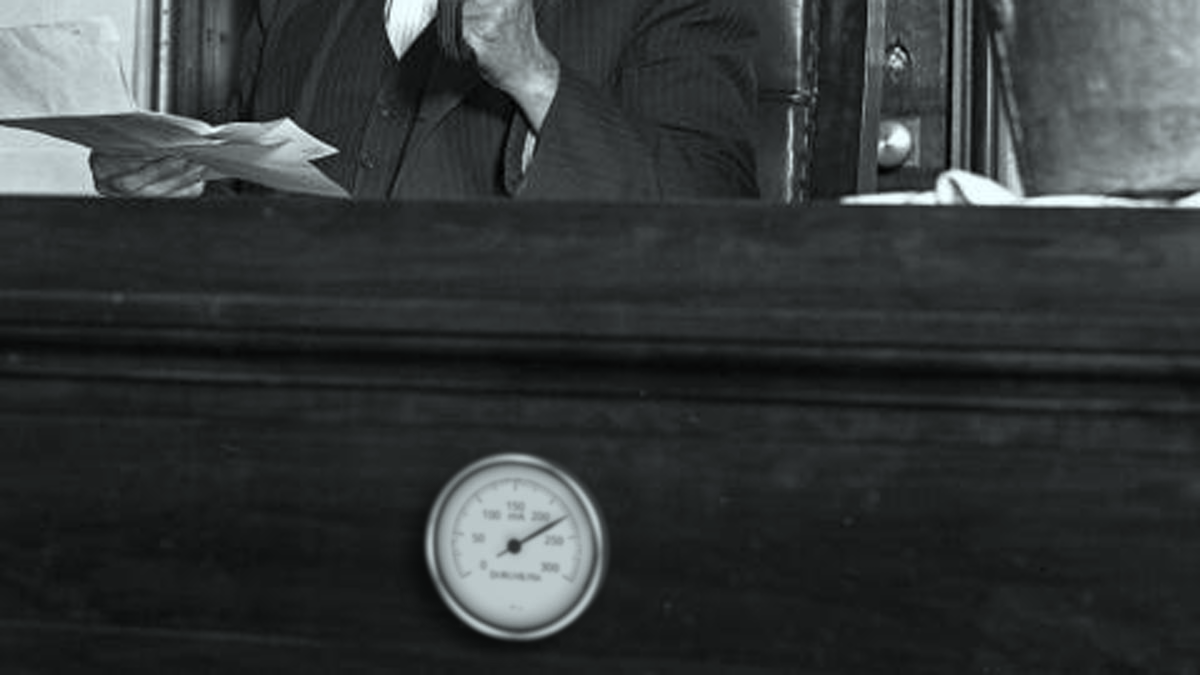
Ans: 225 mA
